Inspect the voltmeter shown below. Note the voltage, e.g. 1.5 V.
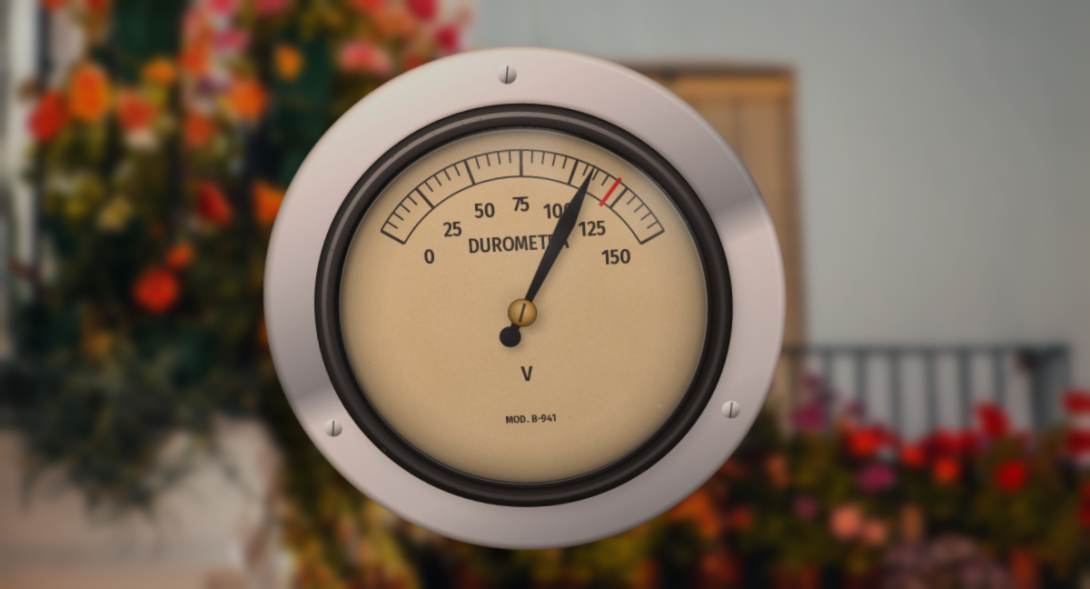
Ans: 107.5 V
